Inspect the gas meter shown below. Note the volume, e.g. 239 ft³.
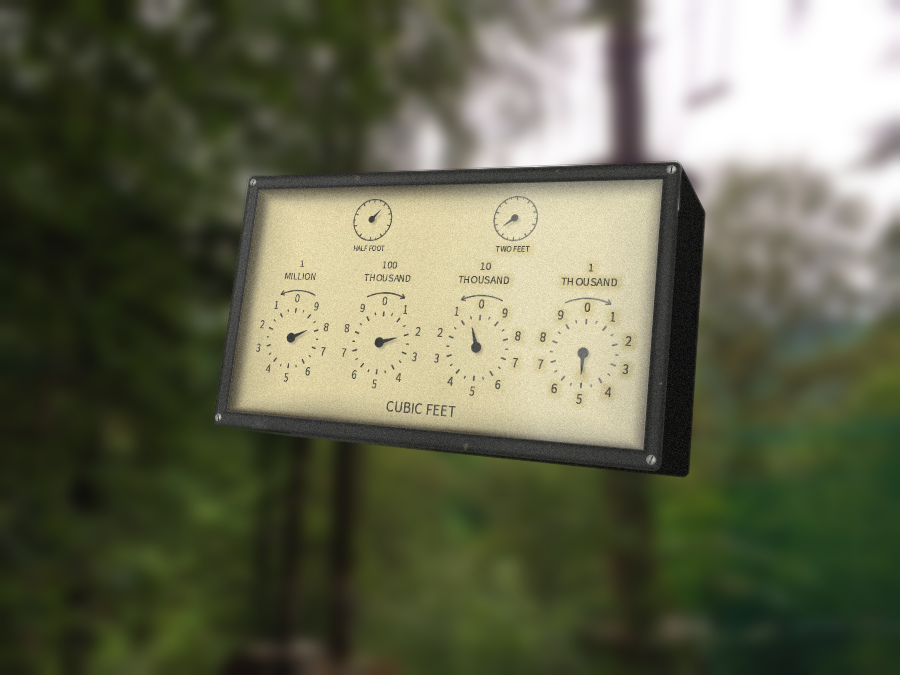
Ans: 820500 ft³
